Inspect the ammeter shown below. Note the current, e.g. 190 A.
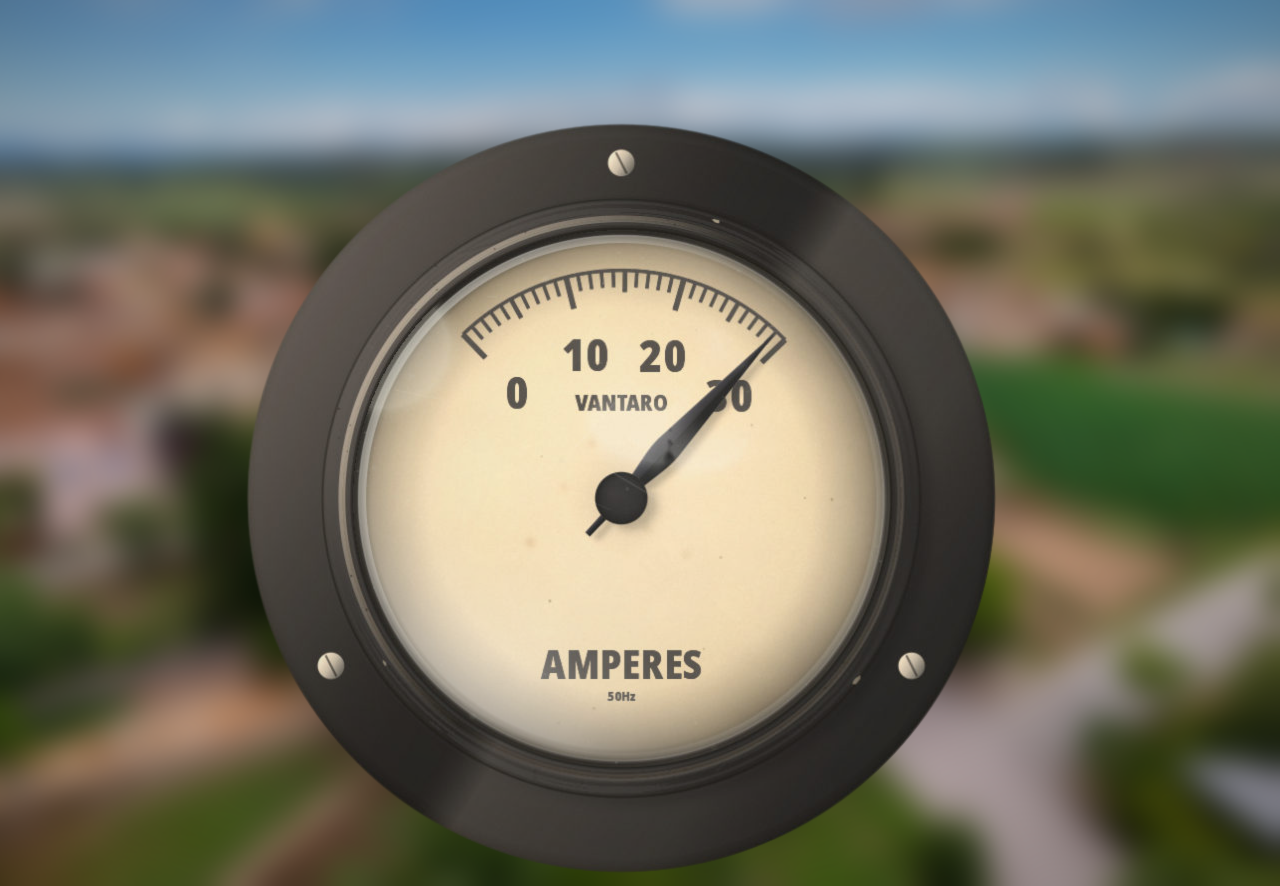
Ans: 29 A
